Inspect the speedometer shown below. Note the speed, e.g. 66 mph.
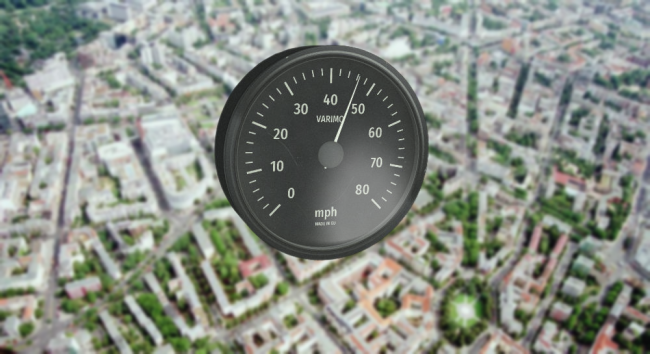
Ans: 46 mph
